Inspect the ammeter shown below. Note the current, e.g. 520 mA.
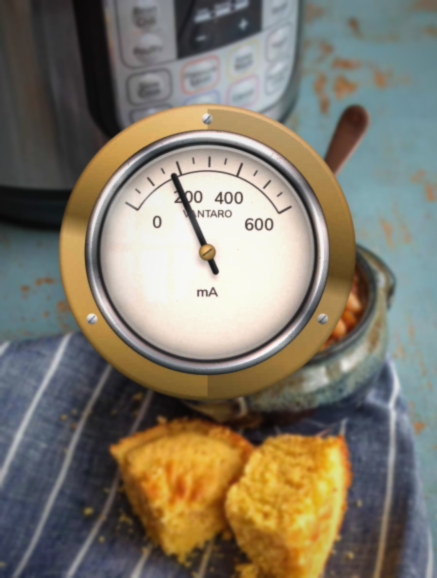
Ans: 175 mA
